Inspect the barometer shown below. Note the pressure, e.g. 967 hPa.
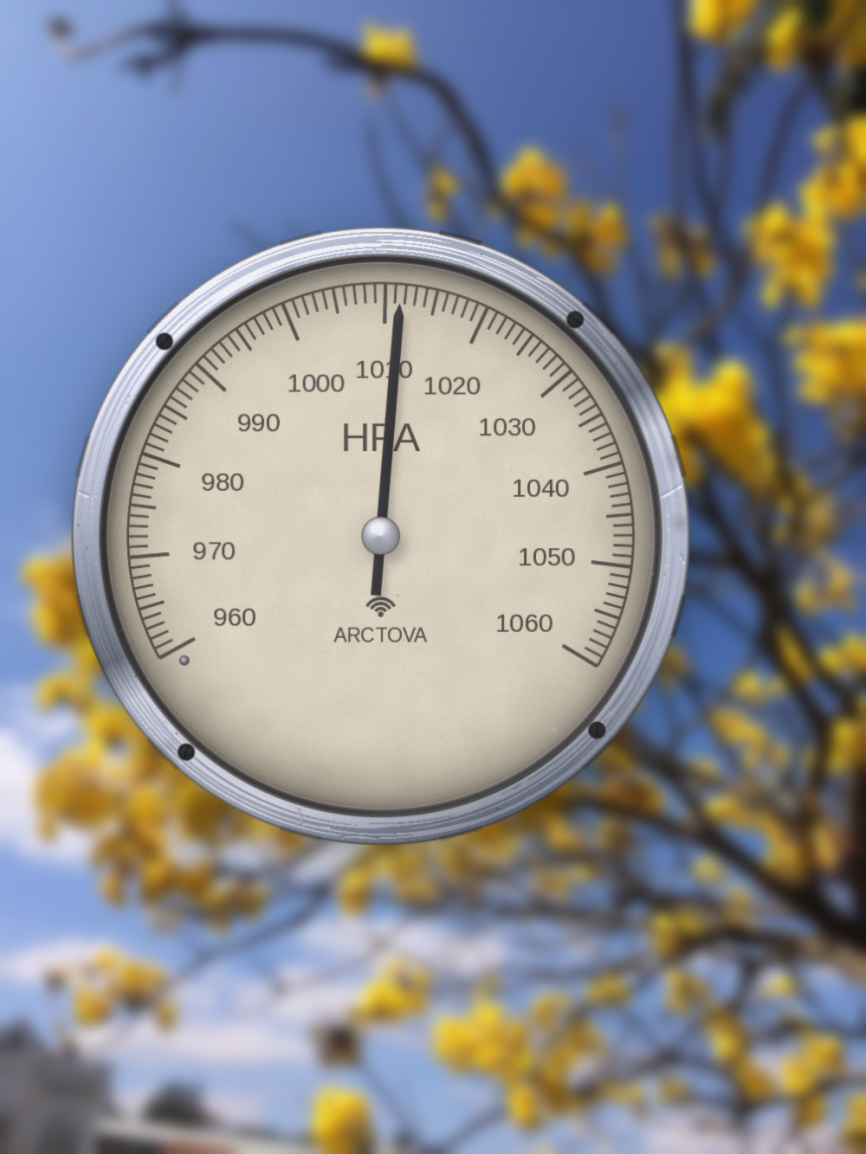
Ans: 1011.5 hPa
